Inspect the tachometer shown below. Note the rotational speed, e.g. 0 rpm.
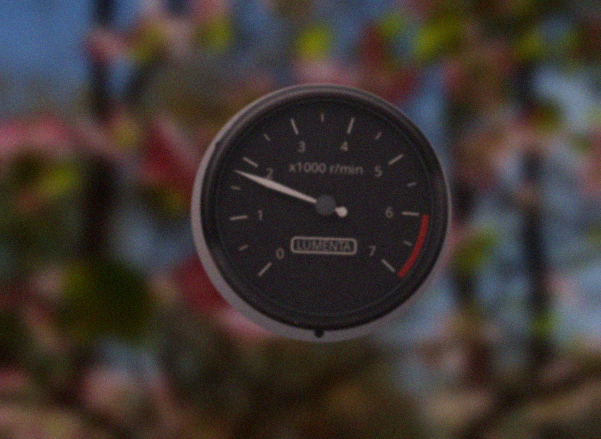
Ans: 1750 rpm
